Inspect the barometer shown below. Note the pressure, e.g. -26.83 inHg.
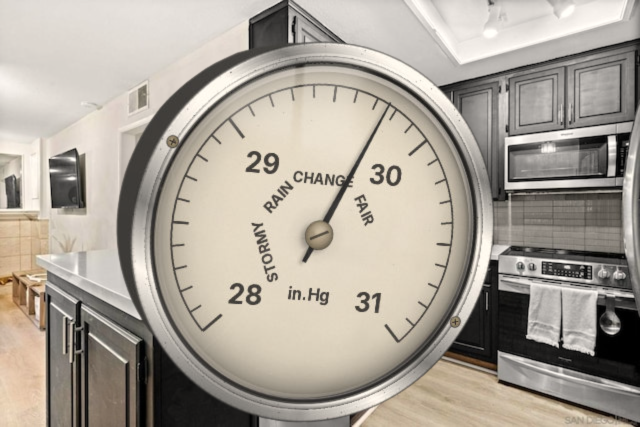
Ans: 29.75 inHg
